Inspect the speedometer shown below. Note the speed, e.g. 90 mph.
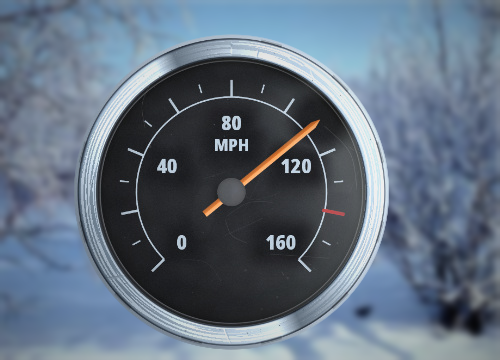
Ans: 110 mph
